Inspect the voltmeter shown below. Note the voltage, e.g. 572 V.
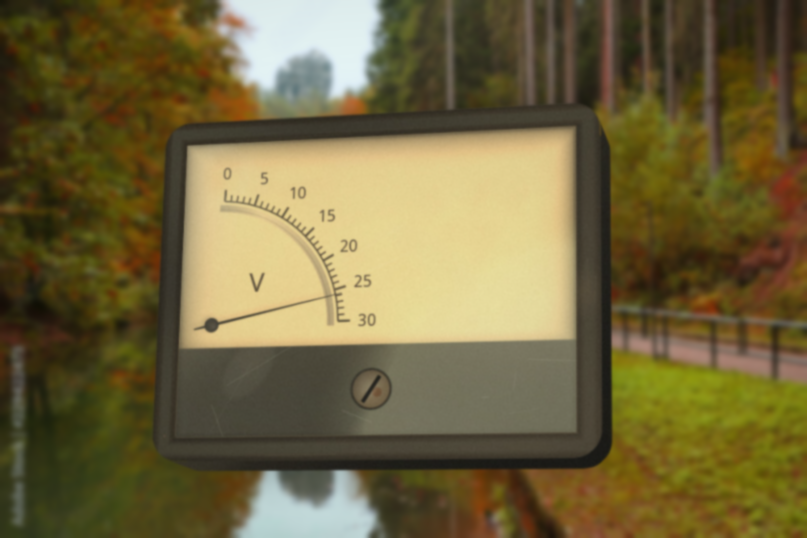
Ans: 26 V
